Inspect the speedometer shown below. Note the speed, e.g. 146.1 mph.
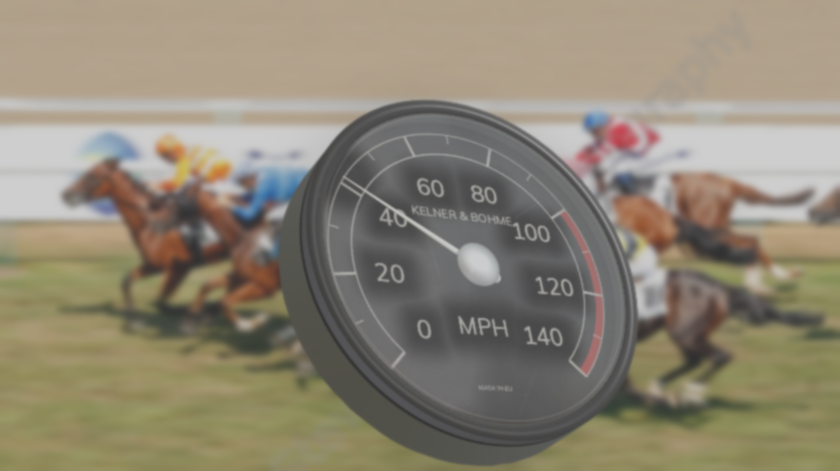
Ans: 40 mph
